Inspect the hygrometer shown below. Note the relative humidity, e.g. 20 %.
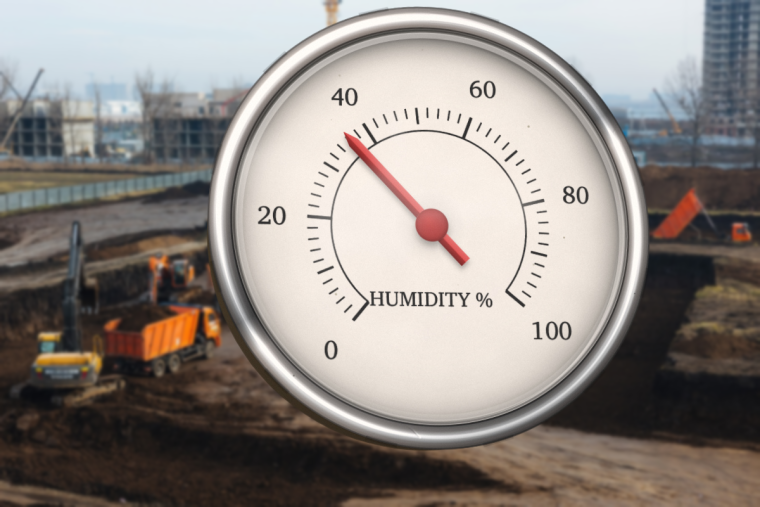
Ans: 36 %
